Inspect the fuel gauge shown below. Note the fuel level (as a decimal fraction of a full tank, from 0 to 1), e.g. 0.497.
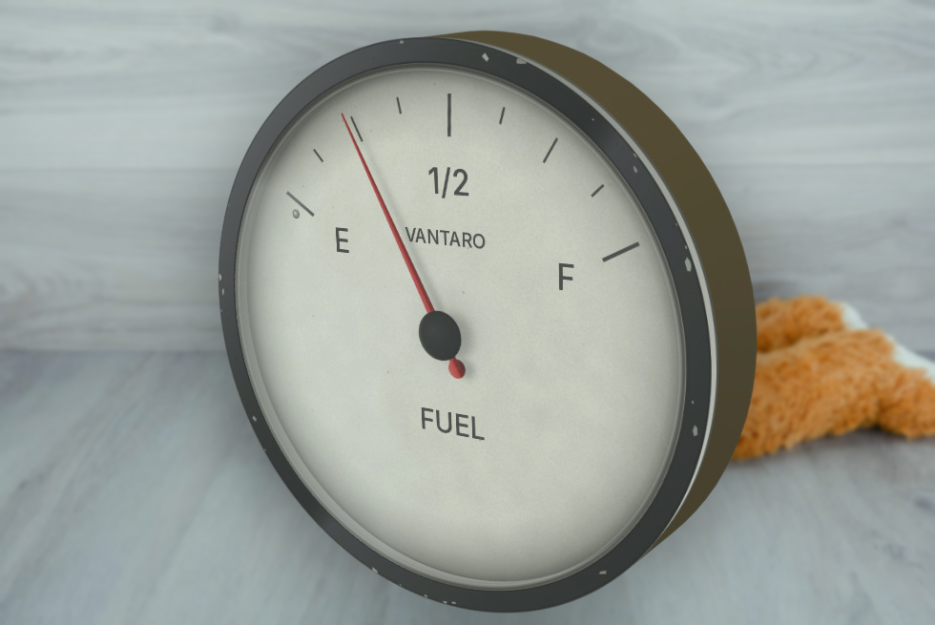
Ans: 0.25
